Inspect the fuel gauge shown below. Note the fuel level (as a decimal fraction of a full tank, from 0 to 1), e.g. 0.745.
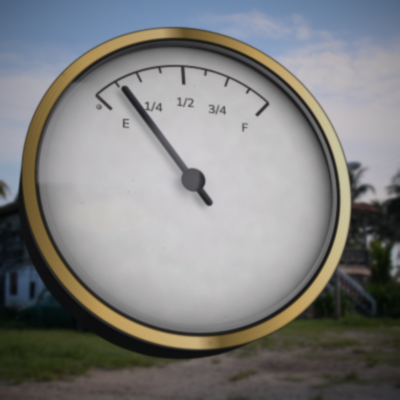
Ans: 0.125
